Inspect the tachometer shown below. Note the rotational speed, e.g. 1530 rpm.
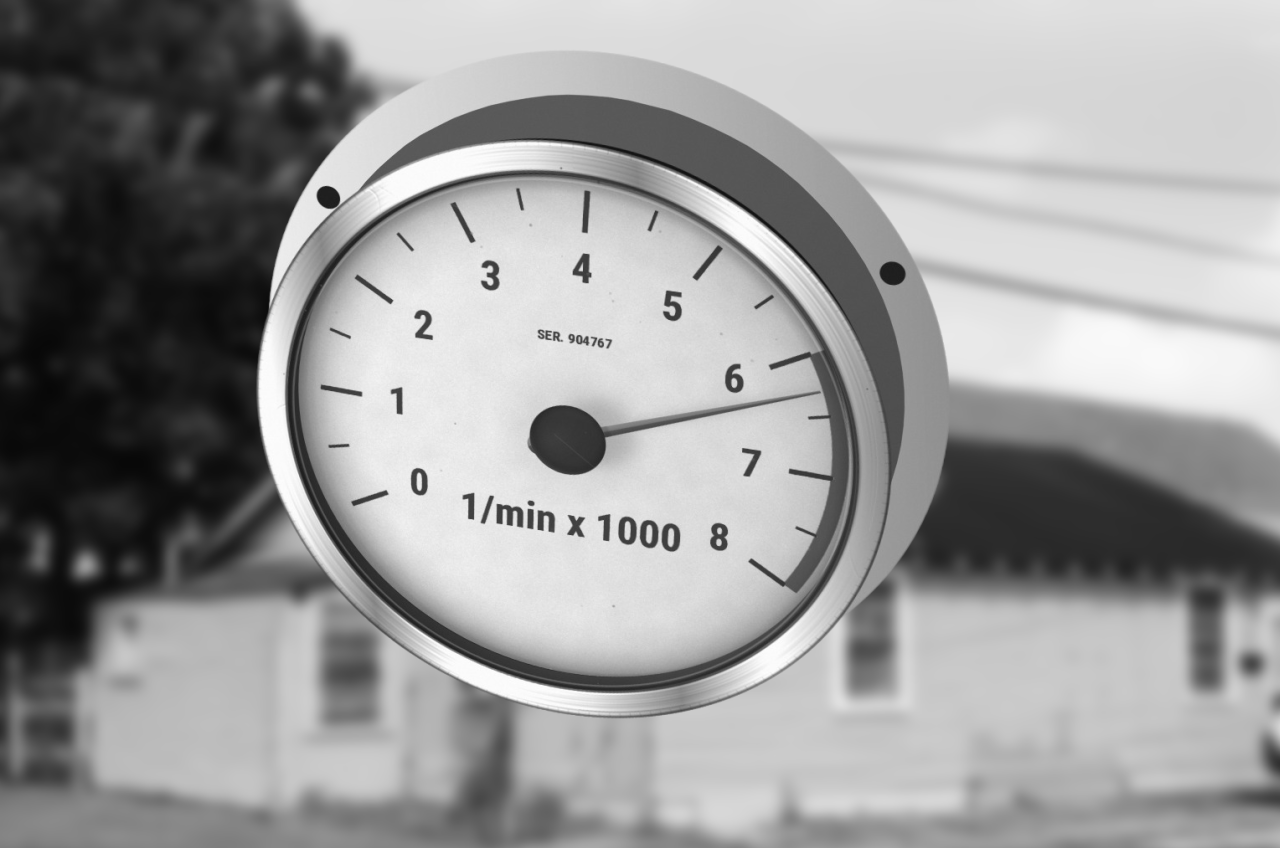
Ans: 6250 rpm
